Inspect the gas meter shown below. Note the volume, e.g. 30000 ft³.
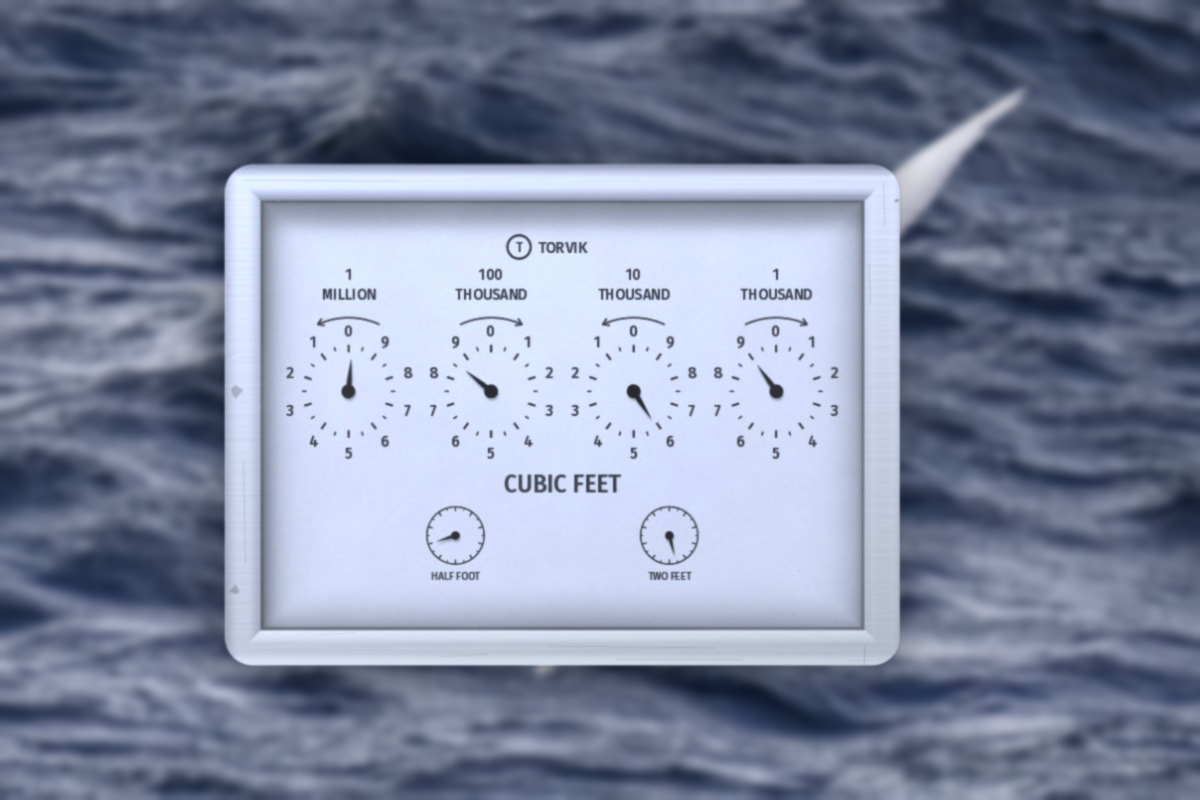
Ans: 985900 ft³
